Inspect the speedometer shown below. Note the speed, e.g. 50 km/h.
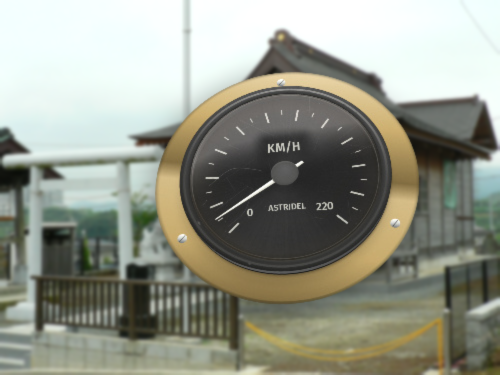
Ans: 10 km/h
